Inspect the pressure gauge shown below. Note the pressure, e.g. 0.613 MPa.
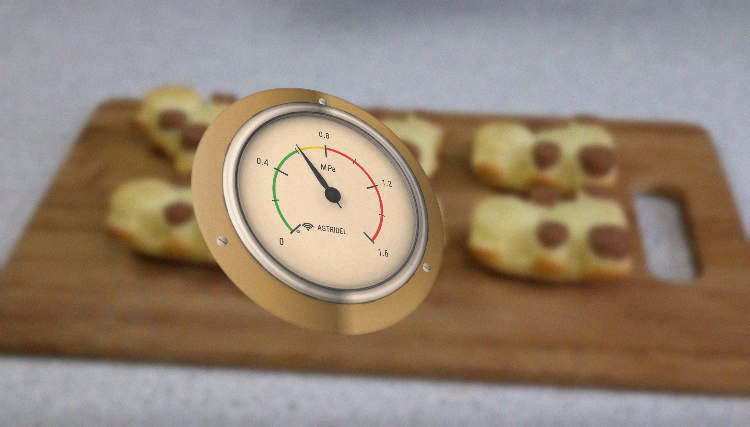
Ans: 0.6 MPa
